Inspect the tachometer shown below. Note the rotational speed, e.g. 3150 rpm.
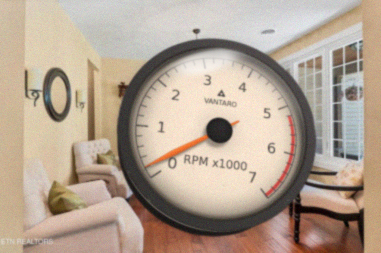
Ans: 200 rpm
